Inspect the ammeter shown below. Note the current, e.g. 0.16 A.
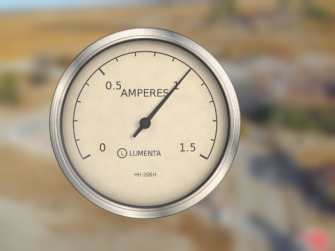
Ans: 1 A
